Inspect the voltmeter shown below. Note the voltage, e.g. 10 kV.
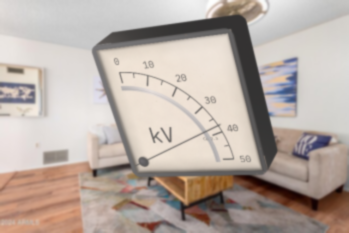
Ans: 37.5 kV
